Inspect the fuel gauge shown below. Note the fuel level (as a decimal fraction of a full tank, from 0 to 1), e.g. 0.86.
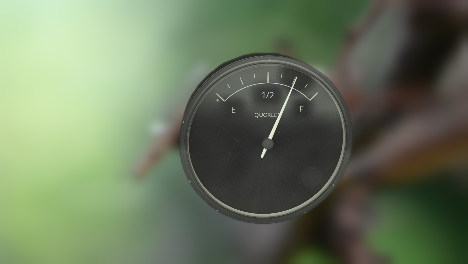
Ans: 0.75
